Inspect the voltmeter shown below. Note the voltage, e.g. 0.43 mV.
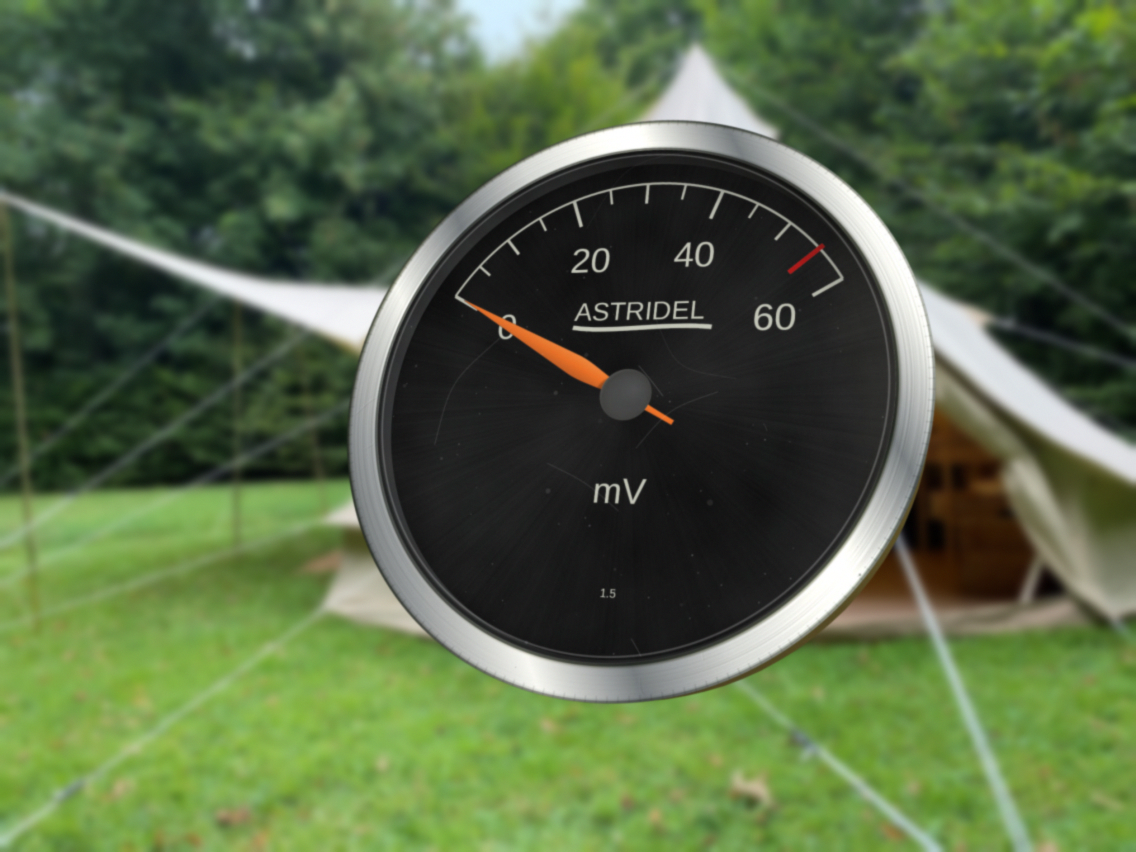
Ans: 0 mV
